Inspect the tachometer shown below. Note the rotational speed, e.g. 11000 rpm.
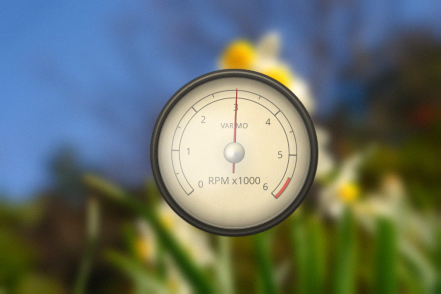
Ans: 3000 rpm
